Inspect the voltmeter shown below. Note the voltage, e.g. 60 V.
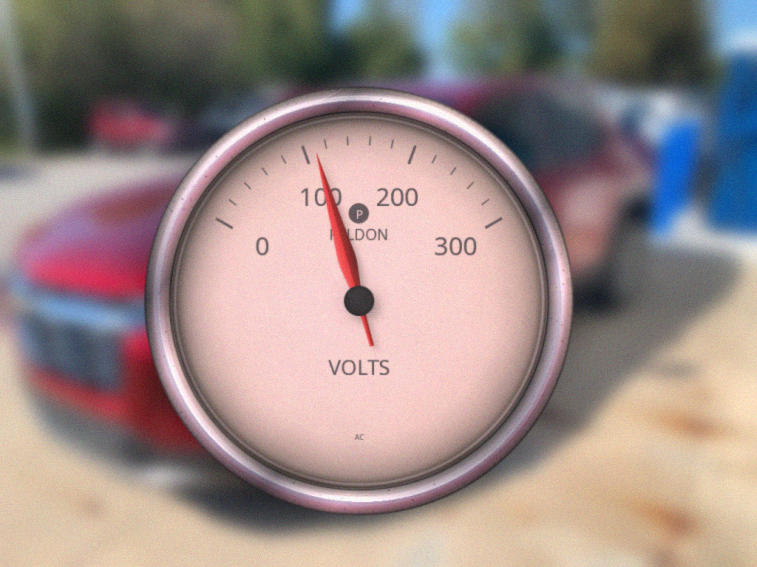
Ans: 110 V
